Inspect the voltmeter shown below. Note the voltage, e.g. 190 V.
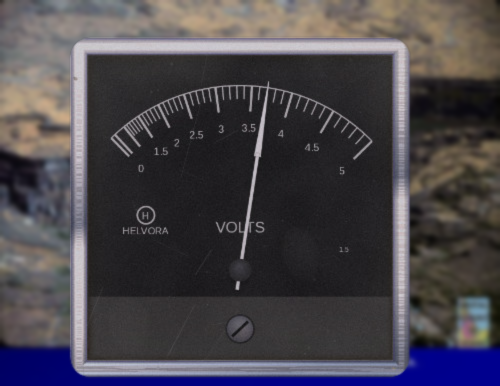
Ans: 3.7 V
